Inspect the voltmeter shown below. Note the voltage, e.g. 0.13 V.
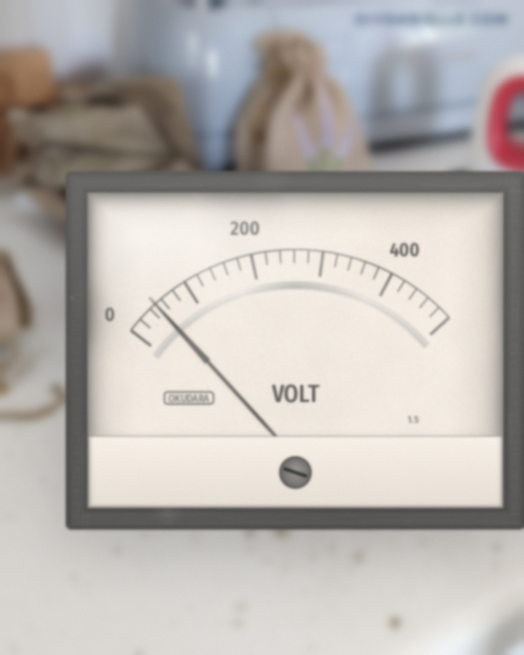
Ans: 50 V
